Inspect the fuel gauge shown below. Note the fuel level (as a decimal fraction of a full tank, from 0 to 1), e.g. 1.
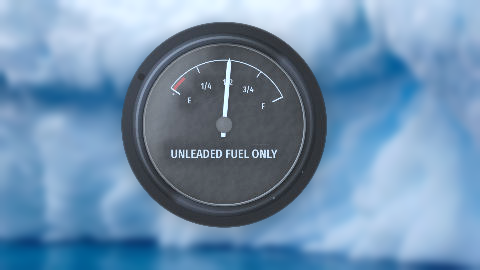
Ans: 0.5
